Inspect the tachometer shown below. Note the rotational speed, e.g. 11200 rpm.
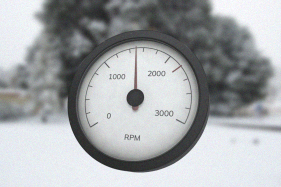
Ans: 1500 rpm
